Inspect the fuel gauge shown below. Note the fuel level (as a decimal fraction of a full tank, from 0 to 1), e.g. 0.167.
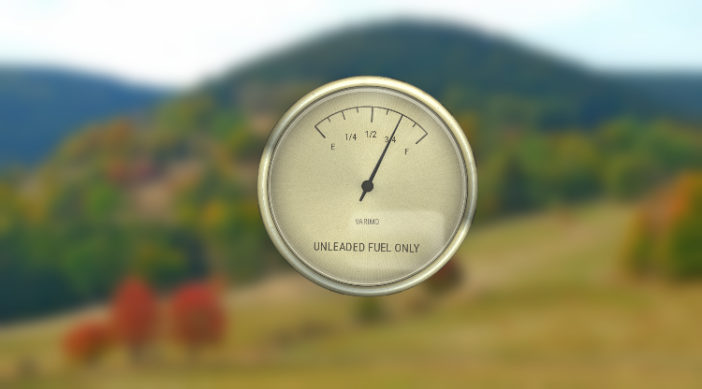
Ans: 0.75
